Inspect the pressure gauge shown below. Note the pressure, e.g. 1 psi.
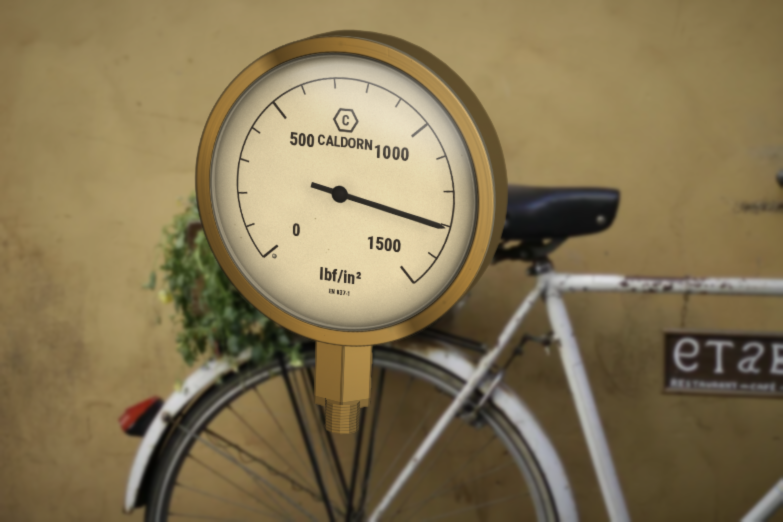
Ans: 1300 psi
